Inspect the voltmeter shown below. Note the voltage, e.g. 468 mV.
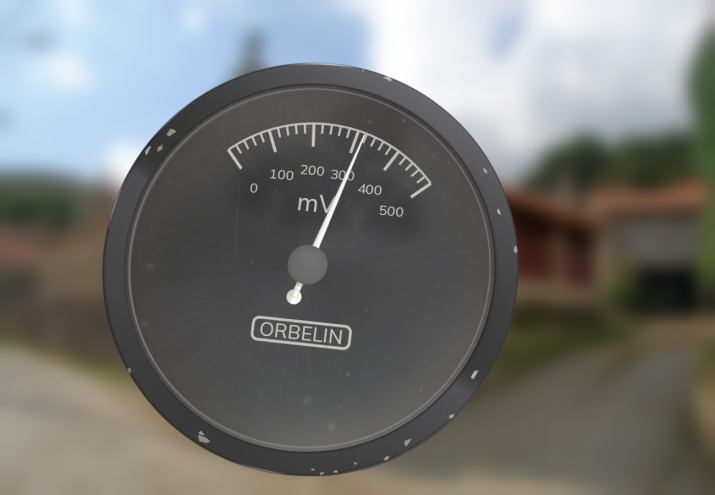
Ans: 320 mV
